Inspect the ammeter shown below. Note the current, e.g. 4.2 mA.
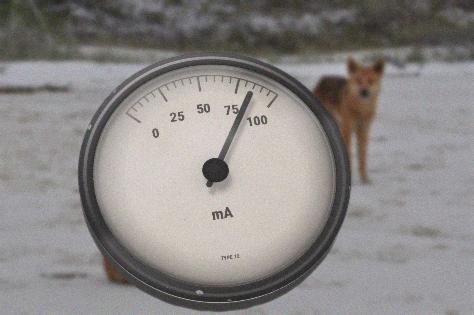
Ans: 85 mA
